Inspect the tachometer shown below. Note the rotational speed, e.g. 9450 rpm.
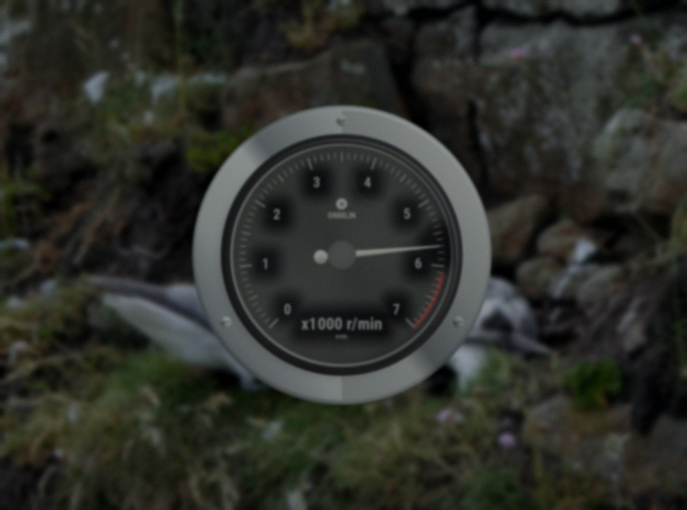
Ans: 5700 rpm
